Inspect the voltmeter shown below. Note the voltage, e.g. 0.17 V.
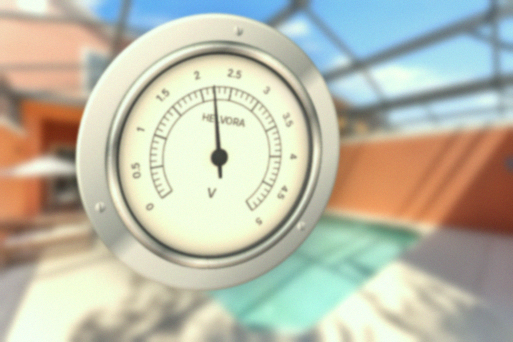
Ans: 2.2 V
